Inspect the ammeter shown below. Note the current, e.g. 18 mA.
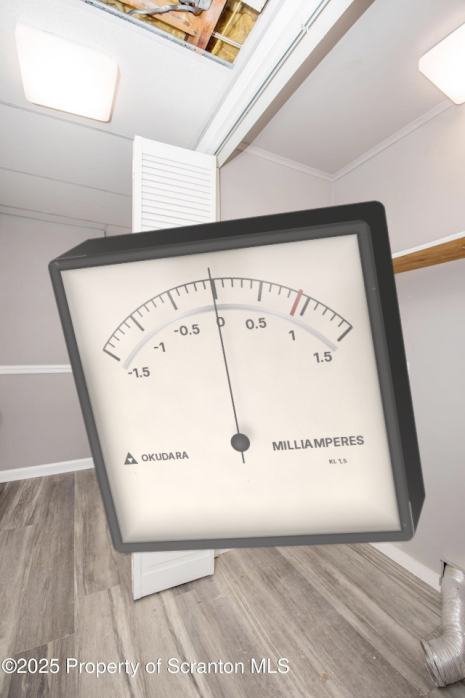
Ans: 0 mA
